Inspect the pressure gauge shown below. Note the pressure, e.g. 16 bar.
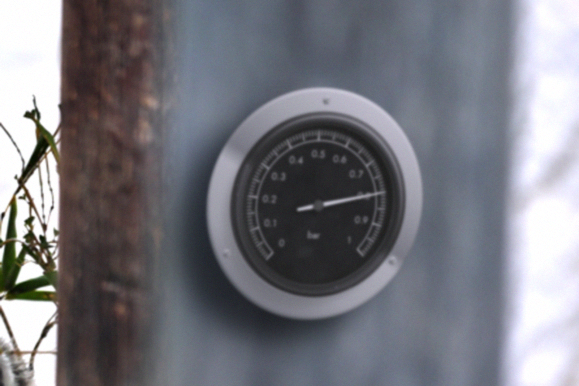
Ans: 0.8 bar
